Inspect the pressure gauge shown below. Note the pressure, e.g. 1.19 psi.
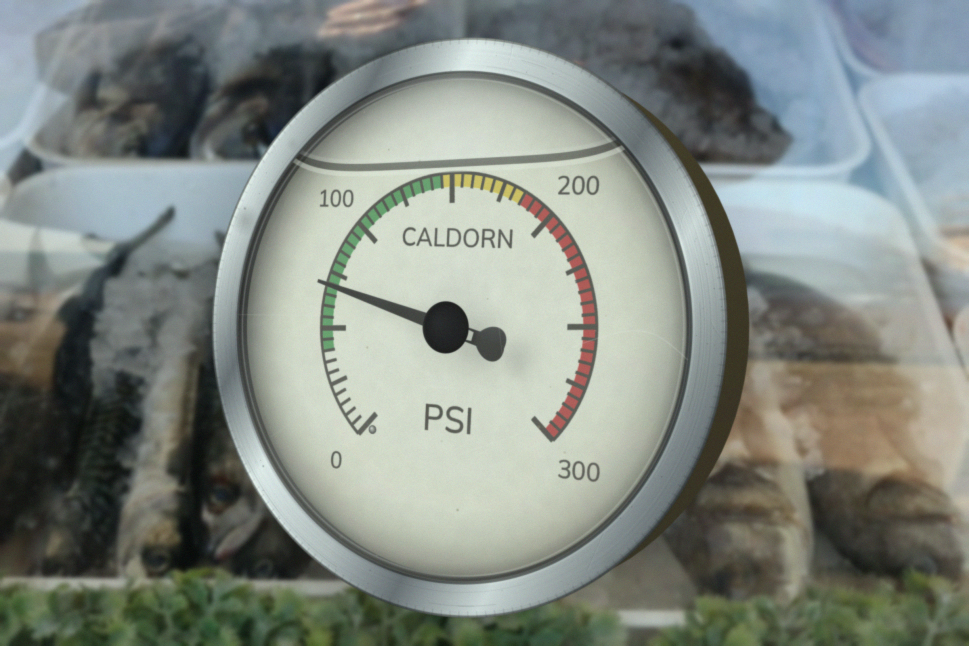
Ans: 70 psi
